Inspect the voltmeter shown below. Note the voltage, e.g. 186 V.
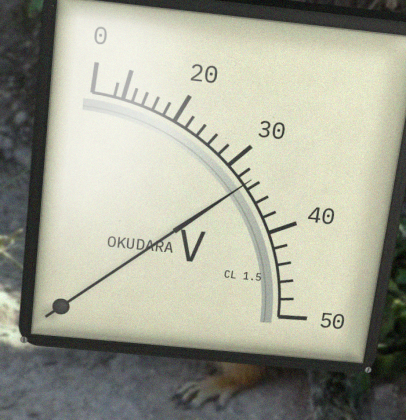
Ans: 33 V
